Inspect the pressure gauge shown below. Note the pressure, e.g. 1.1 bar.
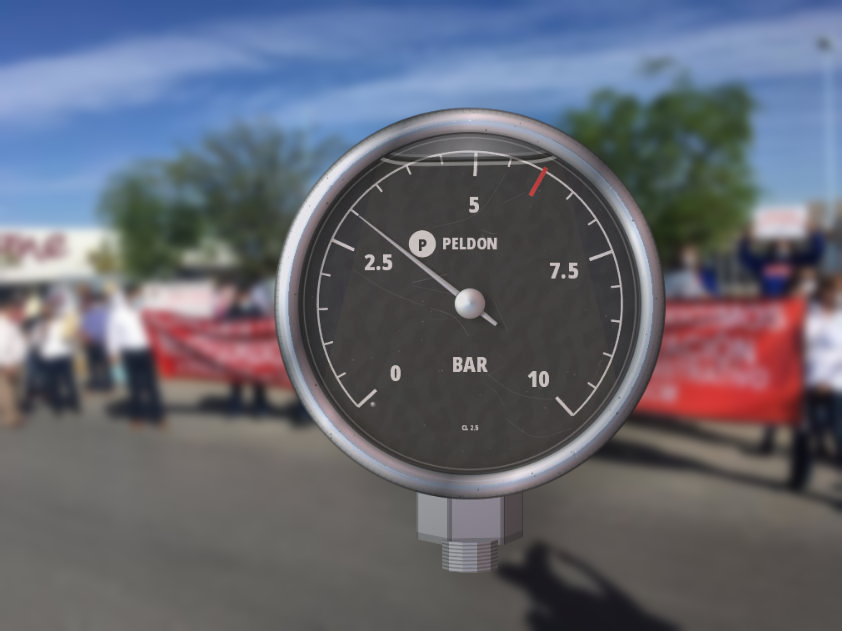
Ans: 3 bar
